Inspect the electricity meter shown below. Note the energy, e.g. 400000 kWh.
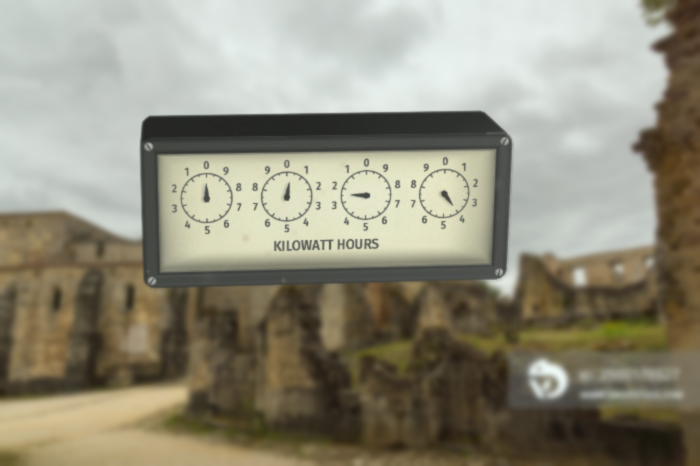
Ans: 24 kWh
